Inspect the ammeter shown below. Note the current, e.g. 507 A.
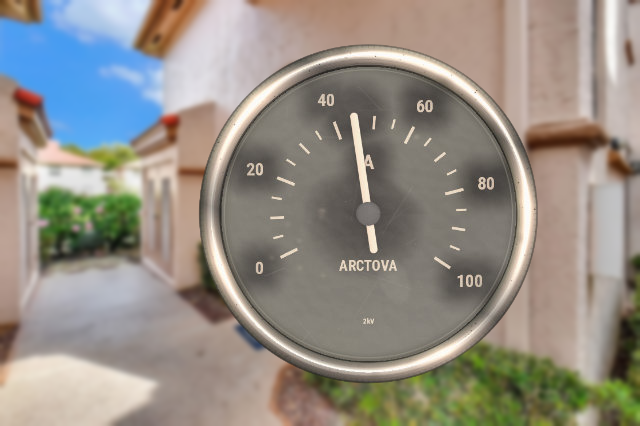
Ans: 45 A
